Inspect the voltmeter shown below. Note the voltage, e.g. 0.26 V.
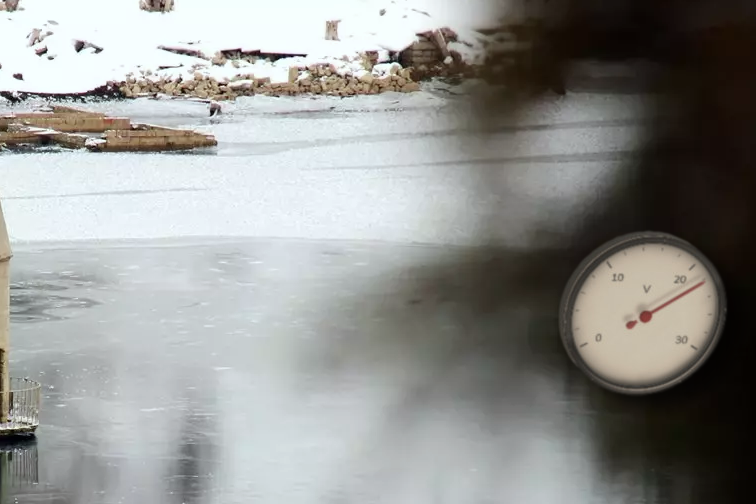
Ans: 22 V
